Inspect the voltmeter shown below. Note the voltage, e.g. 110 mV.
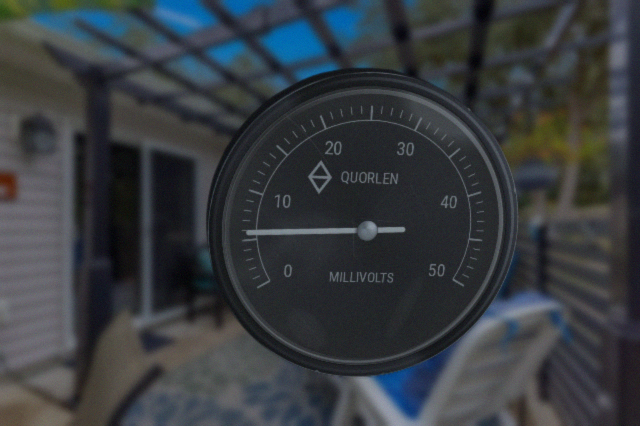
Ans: 6 mV
